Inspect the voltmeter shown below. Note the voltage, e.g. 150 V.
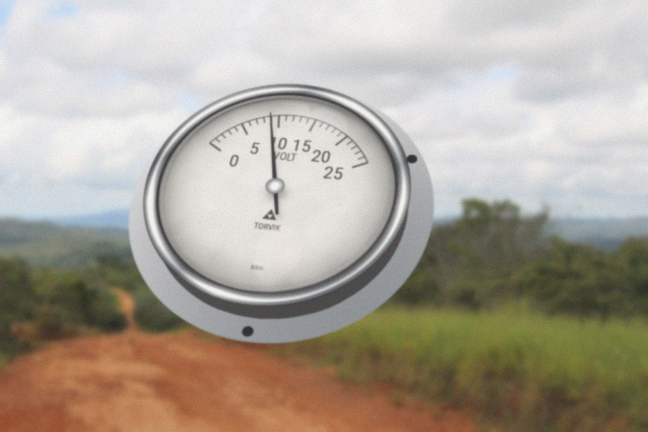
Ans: 9 V
